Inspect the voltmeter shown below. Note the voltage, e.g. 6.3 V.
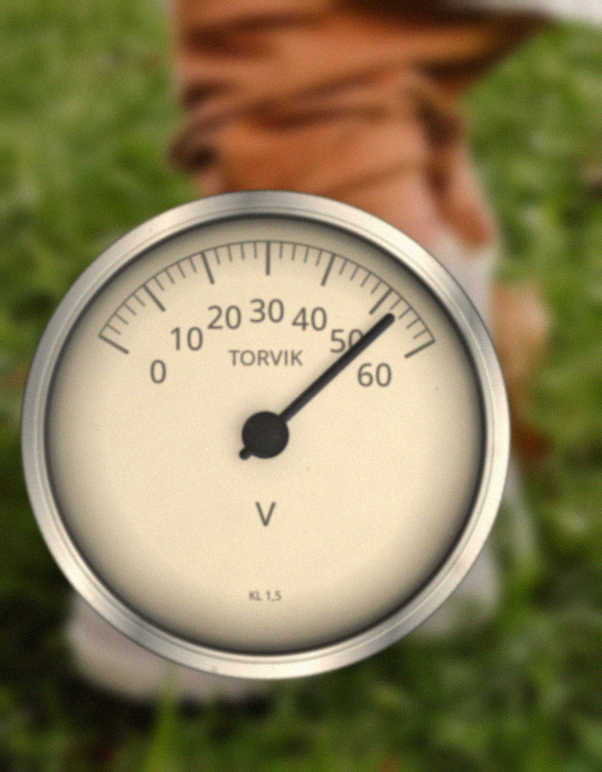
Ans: 53 V
